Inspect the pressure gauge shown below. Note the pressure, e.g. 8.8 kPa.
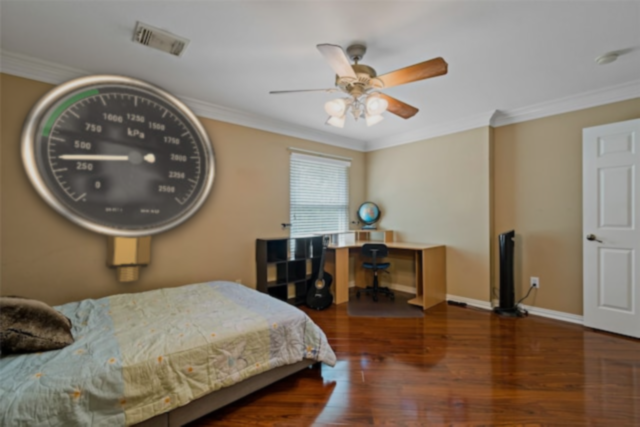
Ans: 350 kPa
